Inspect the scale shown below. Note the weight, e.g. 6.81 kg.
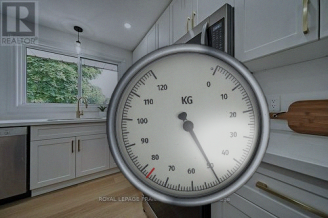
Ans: 50 kg
